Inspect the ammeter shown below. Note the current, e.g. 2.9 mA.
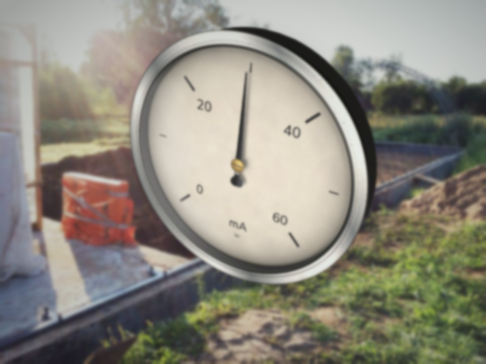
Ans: 30 mA
